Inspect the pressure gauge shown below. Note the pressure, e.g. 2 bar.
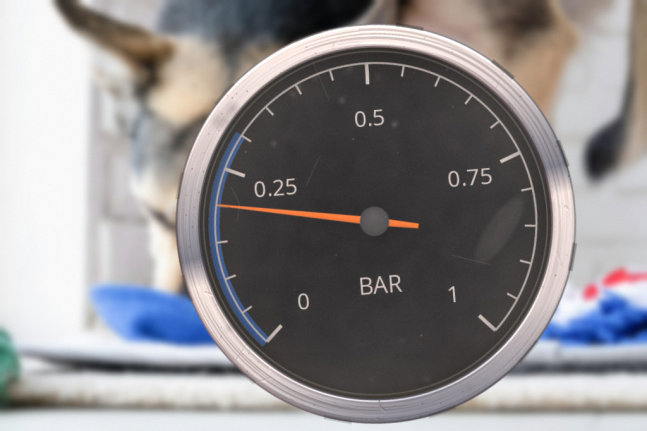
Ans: 0.2 bar
